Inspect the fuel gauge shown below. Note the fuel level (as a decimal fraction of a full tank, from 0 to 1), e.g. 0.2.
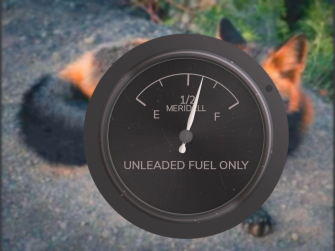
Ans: 0.625
